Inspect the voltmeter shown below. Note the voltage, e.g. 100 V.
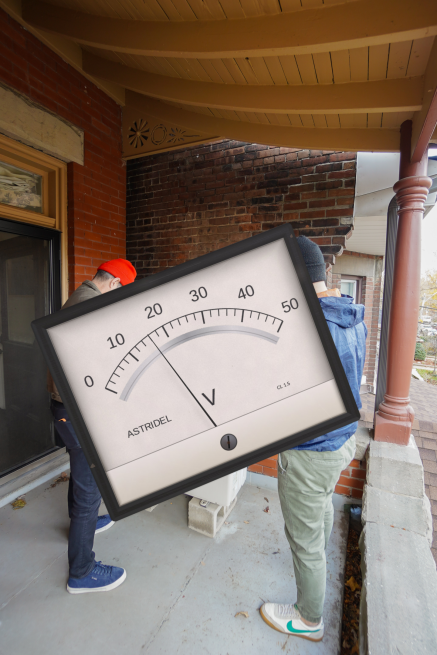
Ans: 16 V
